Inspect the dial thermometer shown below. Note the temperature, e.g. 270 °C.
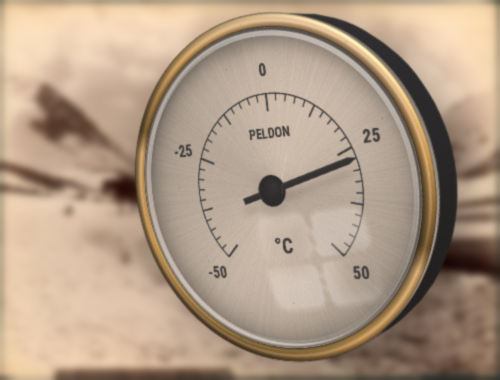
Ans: 27.5 °C
